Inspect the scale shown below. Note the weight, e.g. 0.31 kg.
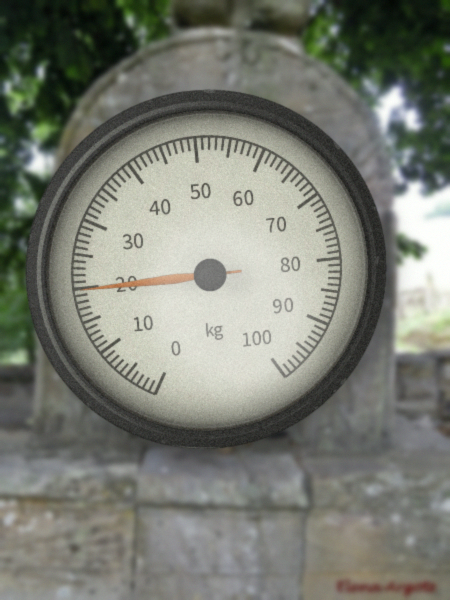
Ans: 20 kg
